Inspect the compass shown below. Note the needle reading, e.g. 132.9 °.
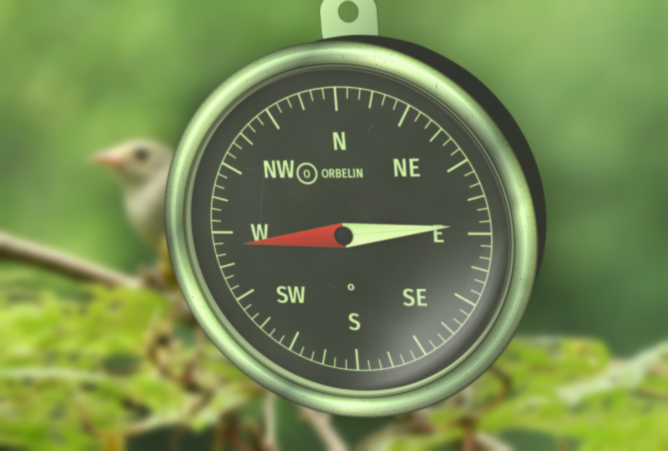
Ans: 265 °
